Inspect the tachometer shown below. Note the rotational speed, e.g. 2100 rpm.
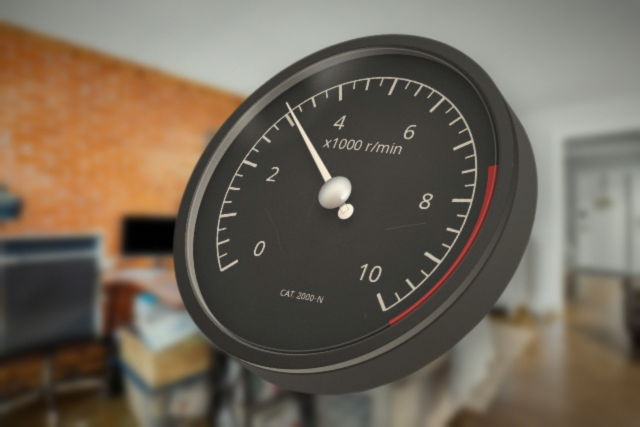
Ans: 3125 rpm
